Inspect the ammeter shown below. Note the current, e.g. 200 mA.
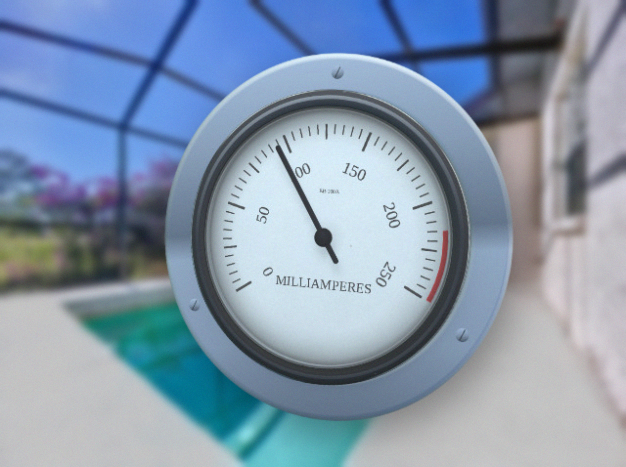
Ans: 95 mA
